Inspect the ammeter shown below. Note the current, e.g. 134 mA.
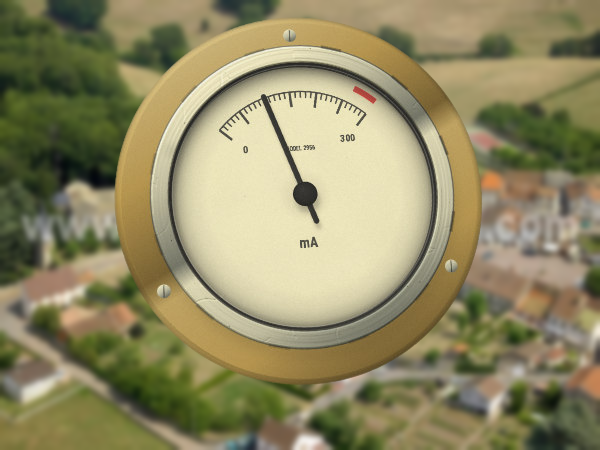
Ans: 100 mA
